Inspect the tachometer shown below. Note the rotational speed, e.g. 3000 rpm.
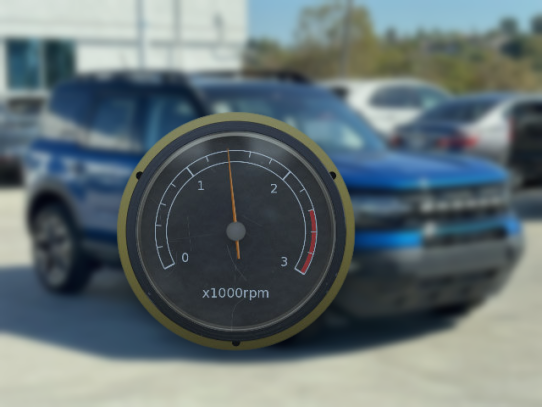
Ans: 1400 rpm
